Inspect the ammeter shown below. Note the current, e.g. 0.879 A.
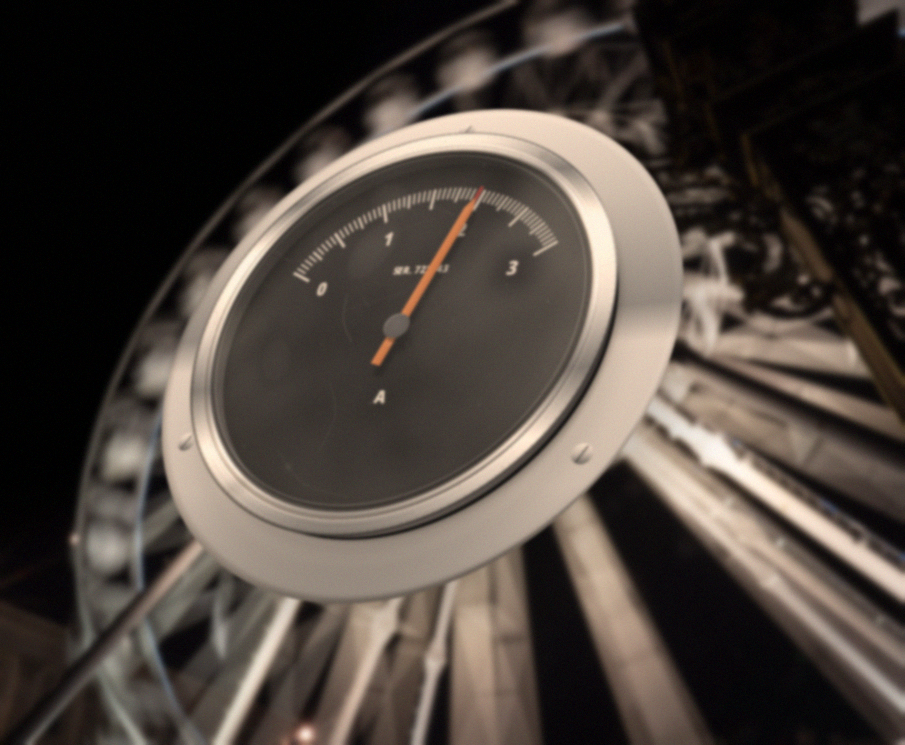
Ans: 2 A
